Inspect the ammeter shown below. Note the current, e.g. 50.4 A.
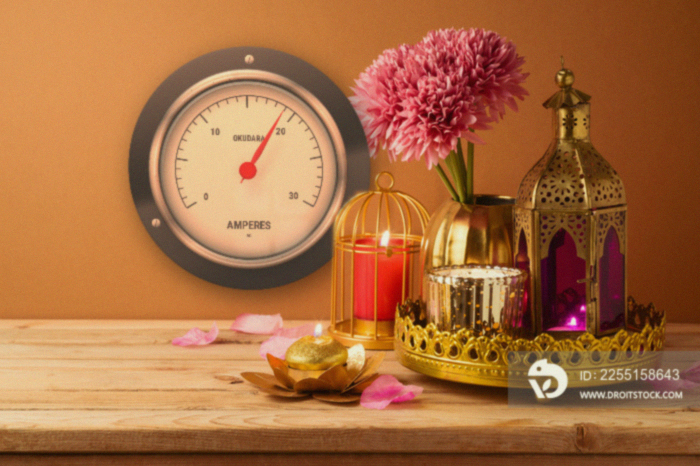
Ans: 19 A
